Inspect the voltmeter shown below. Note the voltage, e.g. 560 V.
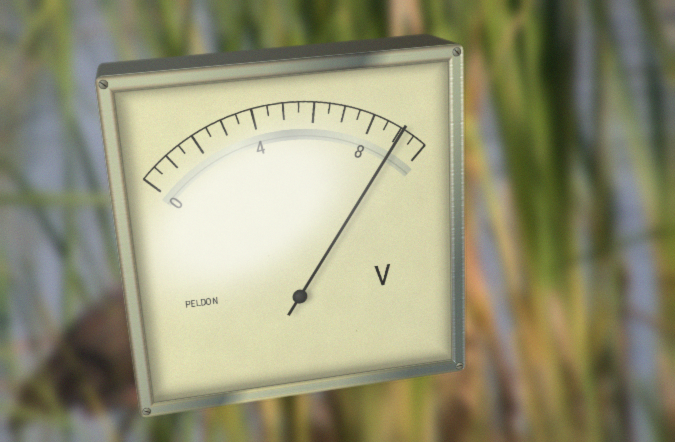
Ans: 9 V
